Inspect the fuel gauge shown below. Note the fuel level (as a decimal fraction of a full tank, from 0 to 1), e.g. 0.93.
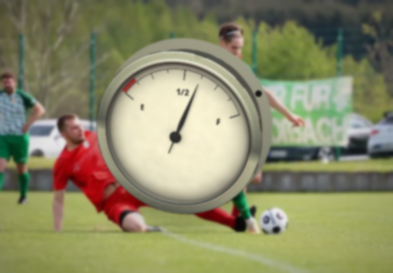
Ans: 0.625
